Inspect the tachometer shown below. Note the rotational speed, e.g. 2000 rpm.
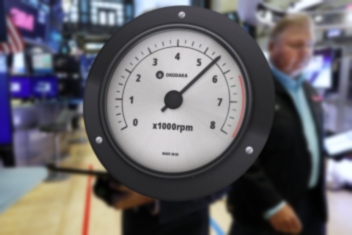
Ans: 5500 rpm
